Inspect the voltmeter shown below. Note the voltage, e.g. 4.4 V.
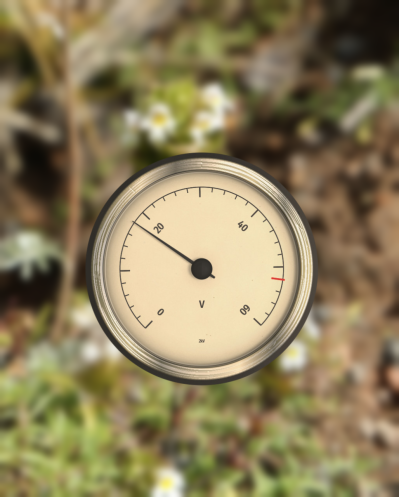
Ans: 18 V
